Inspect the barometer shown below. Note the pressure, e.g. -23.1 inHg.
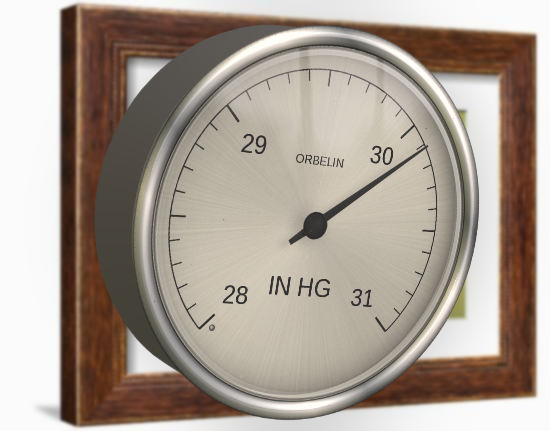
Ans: 30.1 inHg
